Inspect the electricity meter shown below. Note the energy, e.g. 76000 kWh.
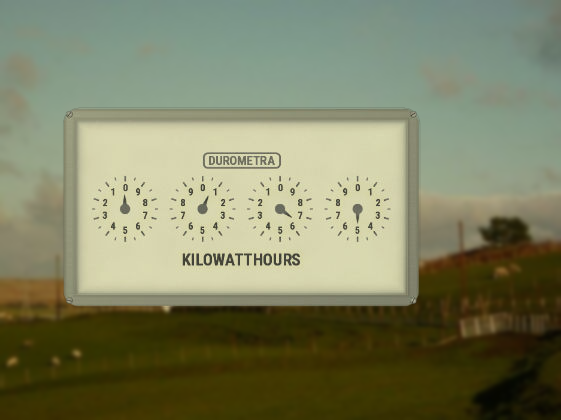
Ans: 65 kWh
